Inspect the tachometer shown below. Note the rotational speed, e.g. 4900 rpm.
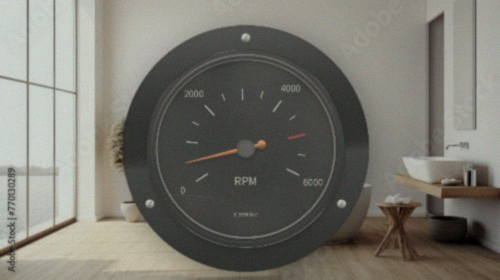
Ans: 500 rpm
